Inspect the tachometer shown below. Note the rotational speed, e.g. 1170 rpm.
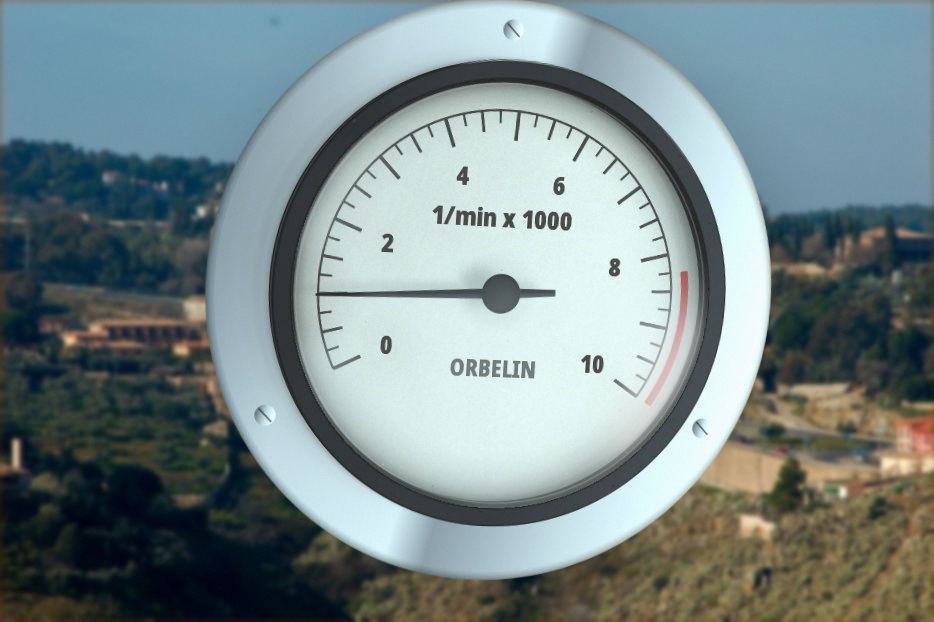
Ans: 1000 rpm
